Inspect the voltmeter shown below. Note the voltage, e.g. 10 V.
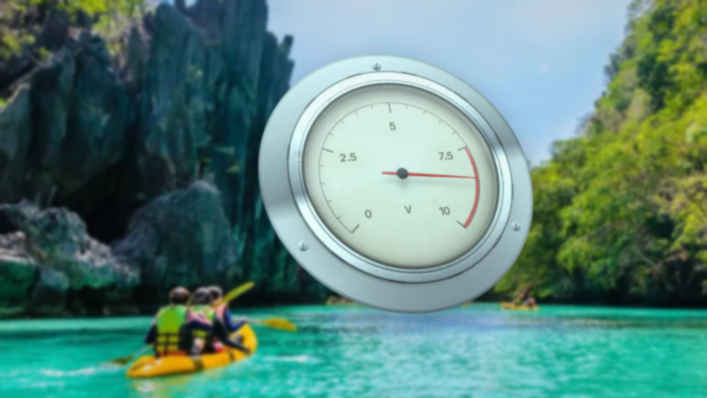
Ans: 8.5 V
